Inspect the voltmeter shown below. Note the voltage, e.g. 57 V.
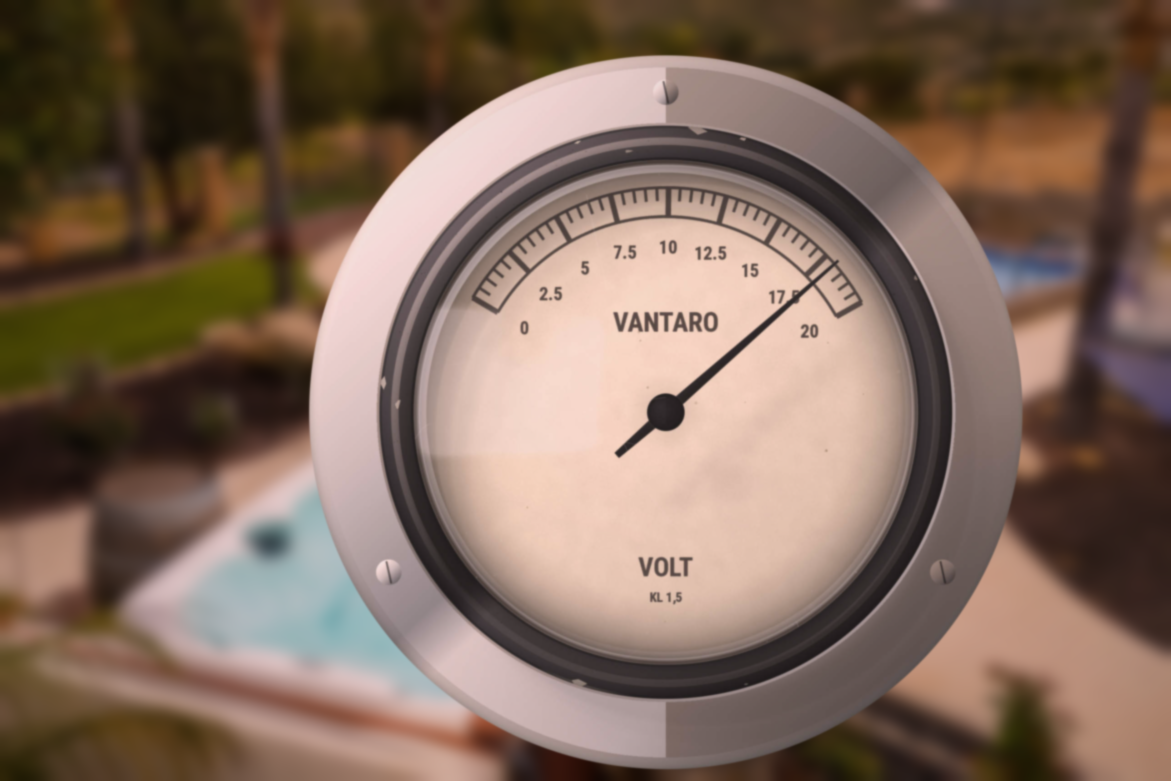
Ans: 18 V
